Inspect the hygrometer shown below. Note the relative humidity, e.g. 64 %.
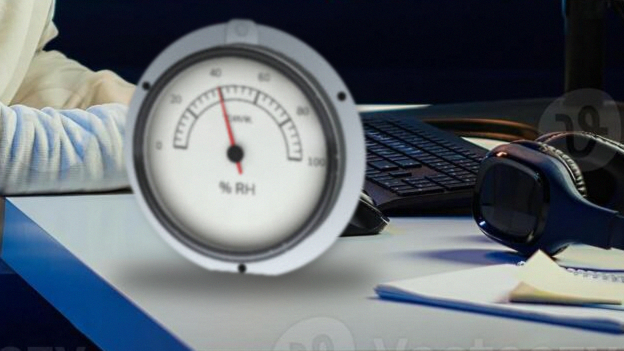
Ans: 40 %
